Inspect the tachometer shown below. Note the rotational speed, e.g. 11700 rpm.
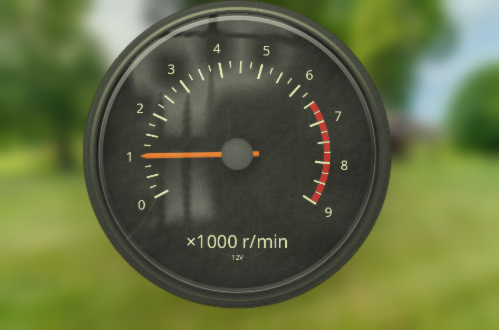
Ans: 1000 rpm
